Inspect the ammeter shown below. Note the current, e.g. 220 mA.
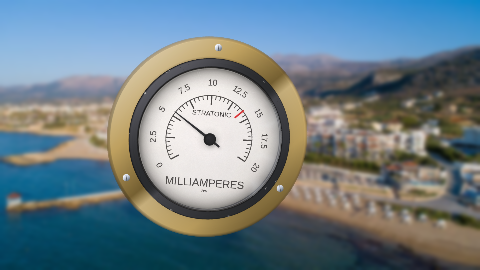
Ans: 5.5 mA
